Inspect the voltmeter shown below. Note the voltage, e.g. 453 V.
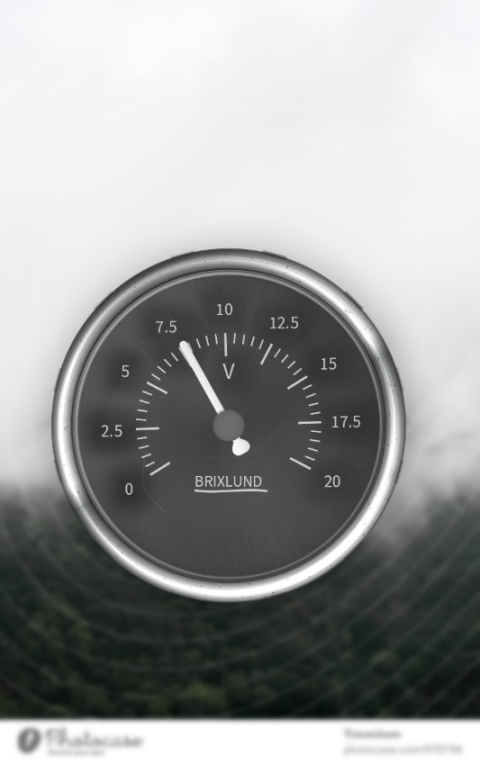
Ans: 7.75 V
